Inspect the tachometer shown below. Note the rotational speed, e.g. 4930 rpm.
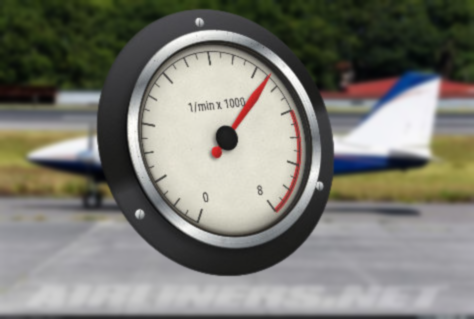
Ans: 5250 rpm
